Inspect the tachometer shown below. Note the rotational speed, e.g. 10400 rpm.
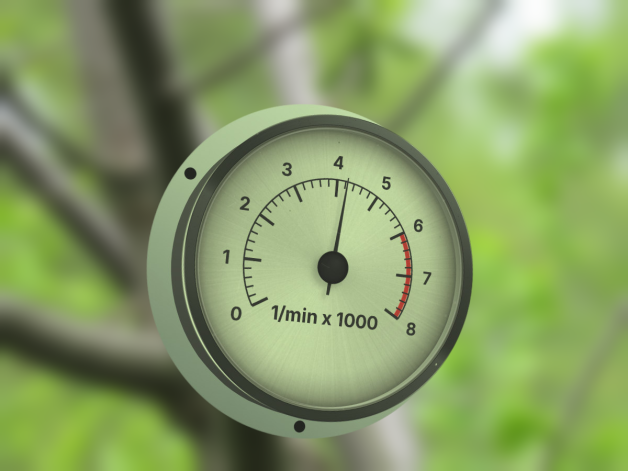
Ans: 4200 rpm
